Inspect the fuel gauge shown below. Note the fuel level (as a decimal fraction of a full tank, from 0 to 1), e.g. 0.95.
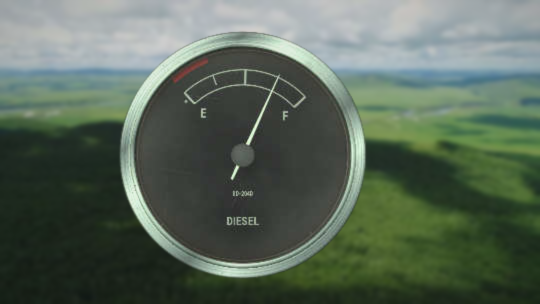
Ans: 0.75
